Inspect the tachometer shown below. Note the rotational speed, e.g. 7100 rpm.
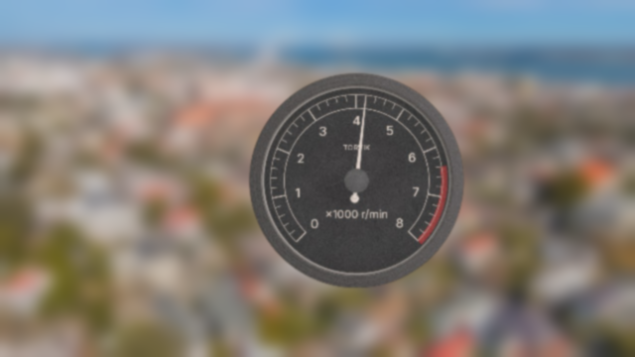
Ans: 4200 rpm
